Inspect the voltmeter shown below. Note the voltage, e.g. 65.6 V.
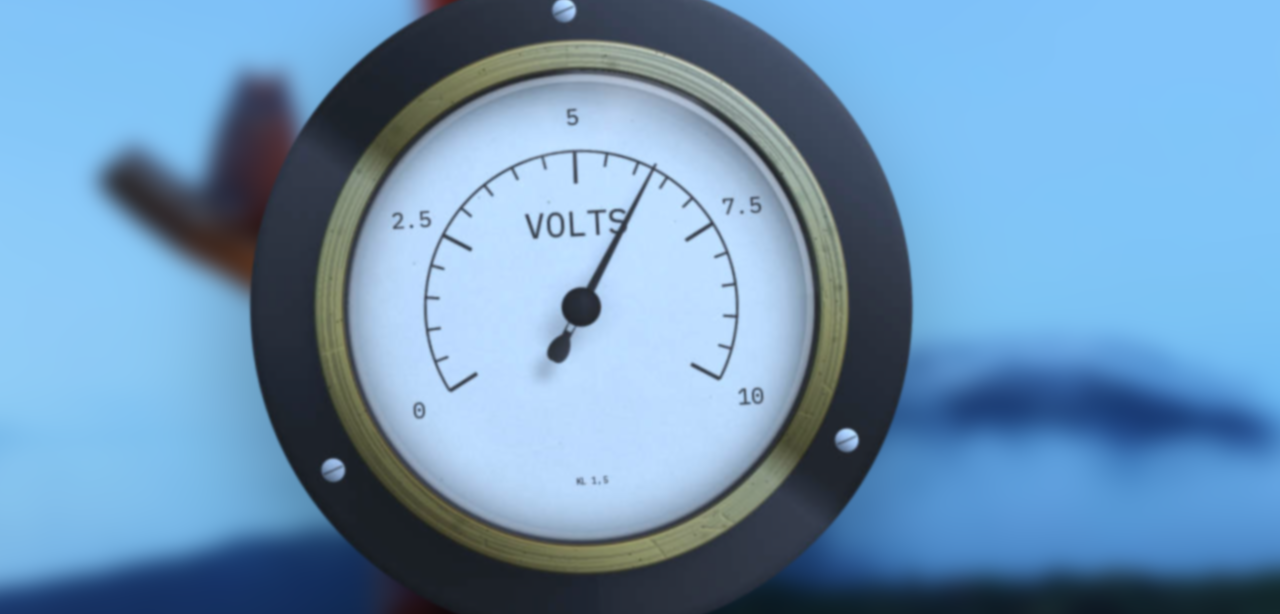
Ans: 6.25 V
